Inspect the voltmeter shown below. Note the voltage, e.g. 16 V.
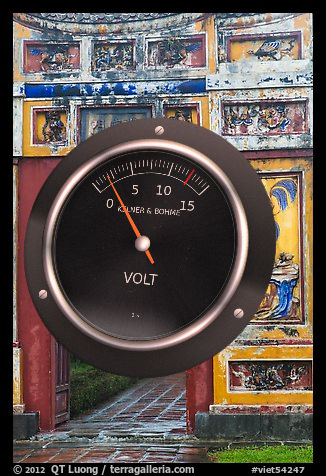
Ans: 2 V
